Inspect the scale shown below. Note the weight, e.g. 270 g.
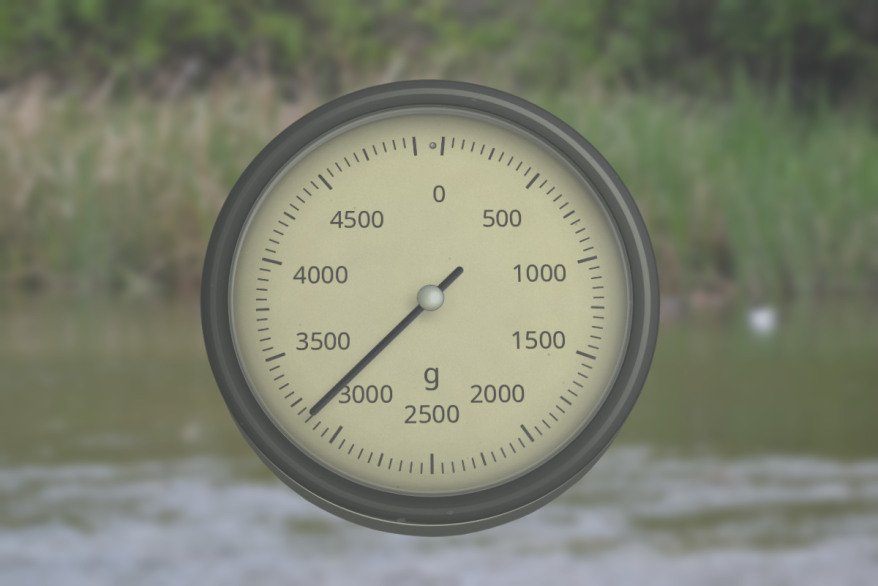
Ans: 3150 g
